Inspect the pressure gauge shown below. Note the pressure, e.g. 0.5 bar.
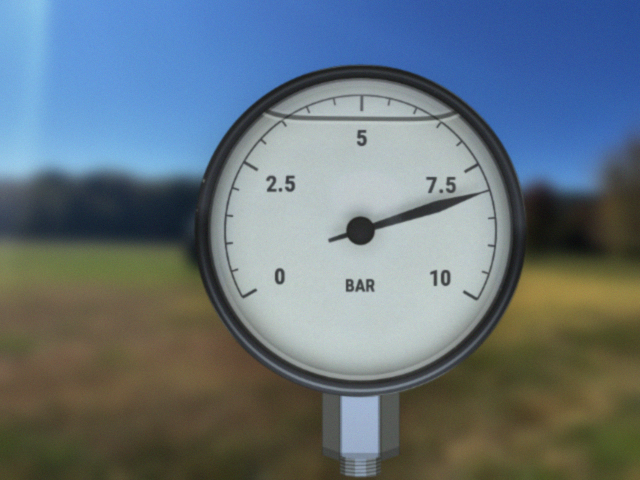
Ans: 8 bar
